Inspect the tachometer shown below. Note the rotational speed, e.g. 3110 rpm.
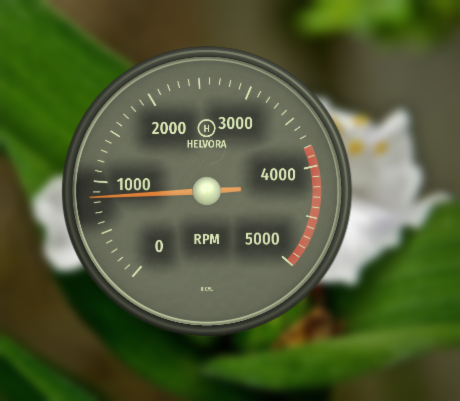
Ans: 850 rpm
